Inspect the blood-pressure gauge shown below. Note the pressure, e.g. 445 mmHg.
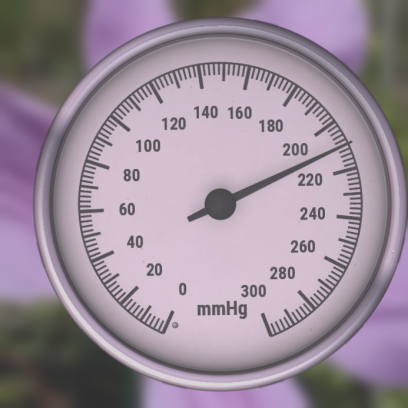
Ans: 210 mmHg
